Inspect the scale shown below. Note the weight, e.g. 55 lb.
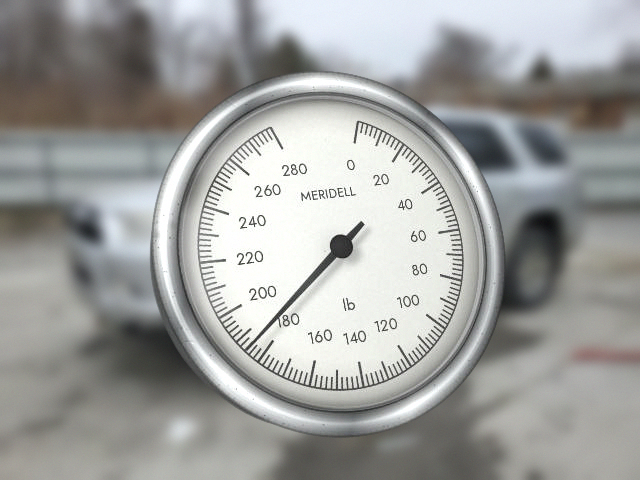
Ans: 186 lb
